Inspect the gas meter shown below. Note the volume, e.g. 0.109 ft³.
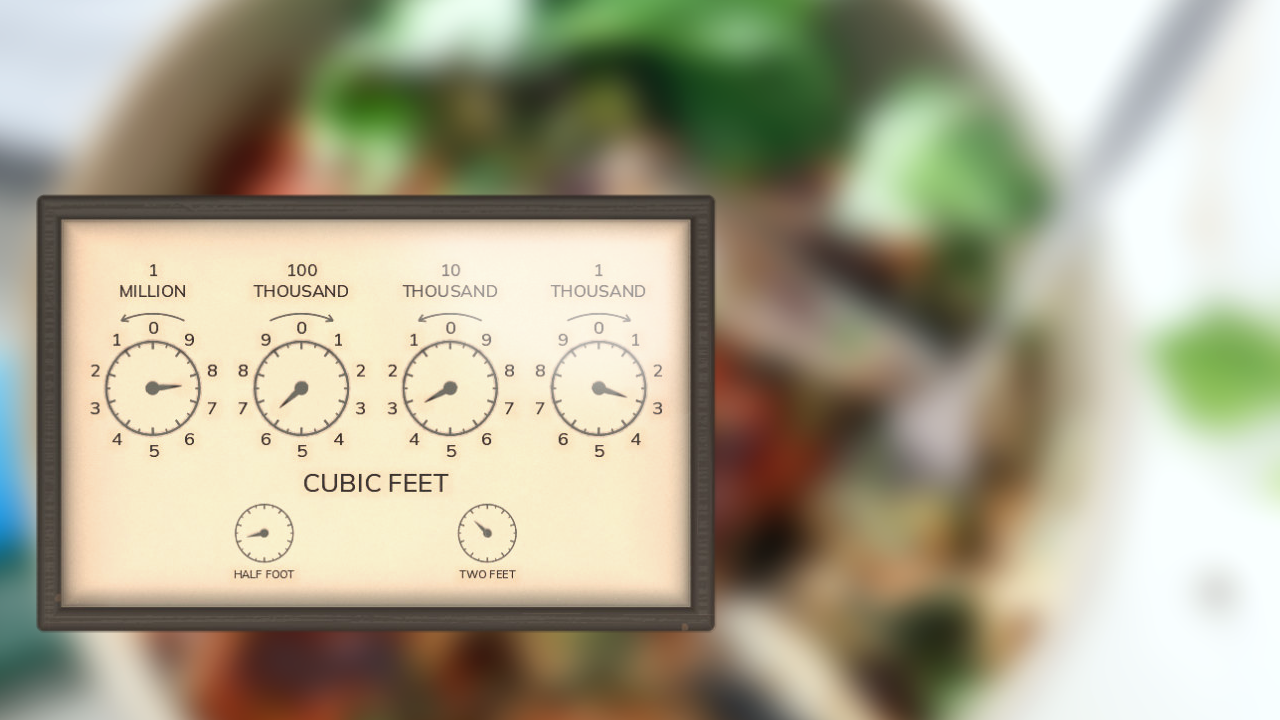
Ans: 763300 ft³
